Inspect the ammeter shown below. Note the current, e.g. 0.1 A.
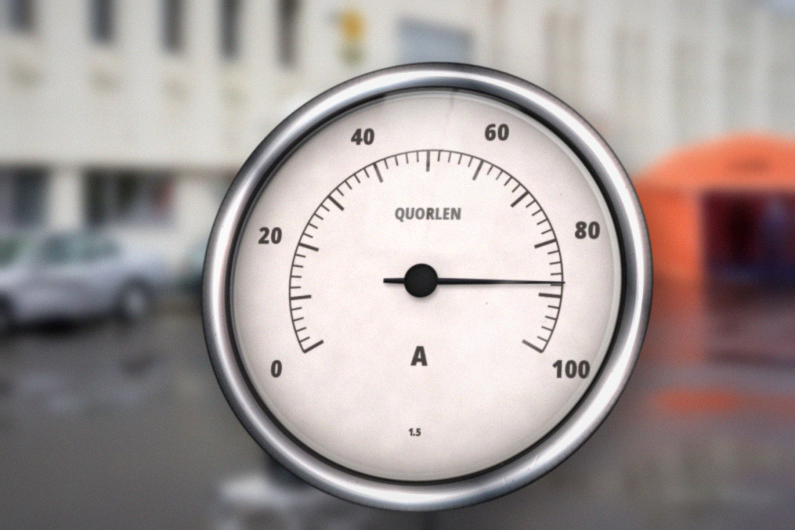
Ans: 88 A
